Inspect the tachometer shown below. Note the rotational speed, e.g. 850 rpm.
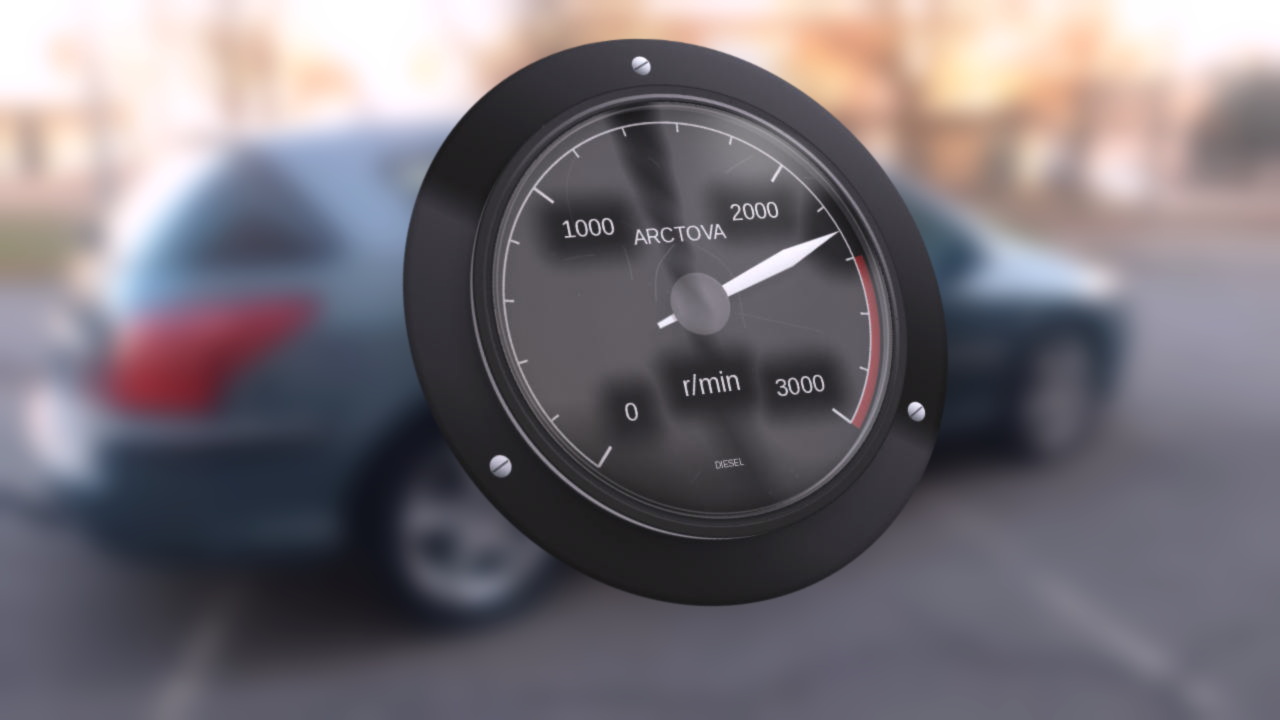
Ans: 2300 rpm
